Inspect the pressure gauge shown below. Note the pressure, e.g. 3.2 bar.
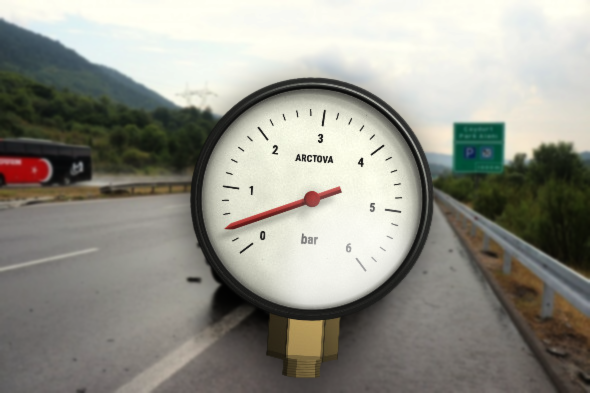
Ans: 0.4 bar
